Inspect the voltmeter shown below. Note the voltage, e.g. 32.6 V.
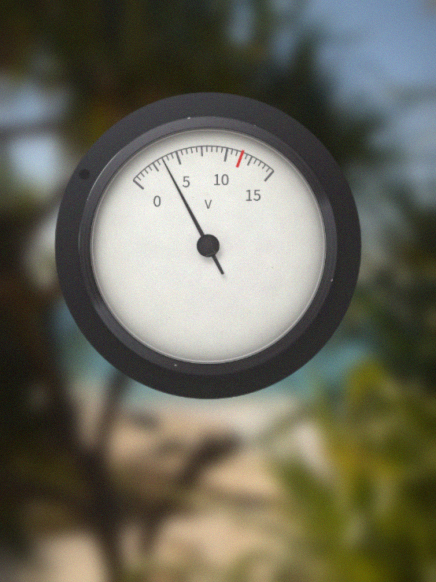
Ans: 3.5 V
